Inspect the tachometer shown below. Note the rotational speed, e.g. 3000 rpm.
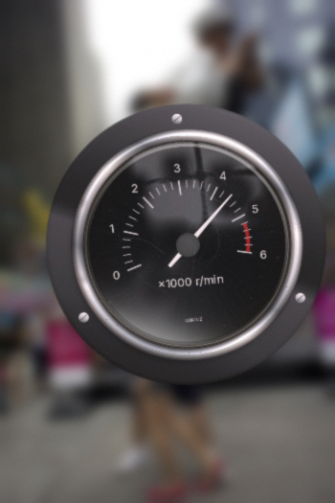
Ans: 4400 rpm
